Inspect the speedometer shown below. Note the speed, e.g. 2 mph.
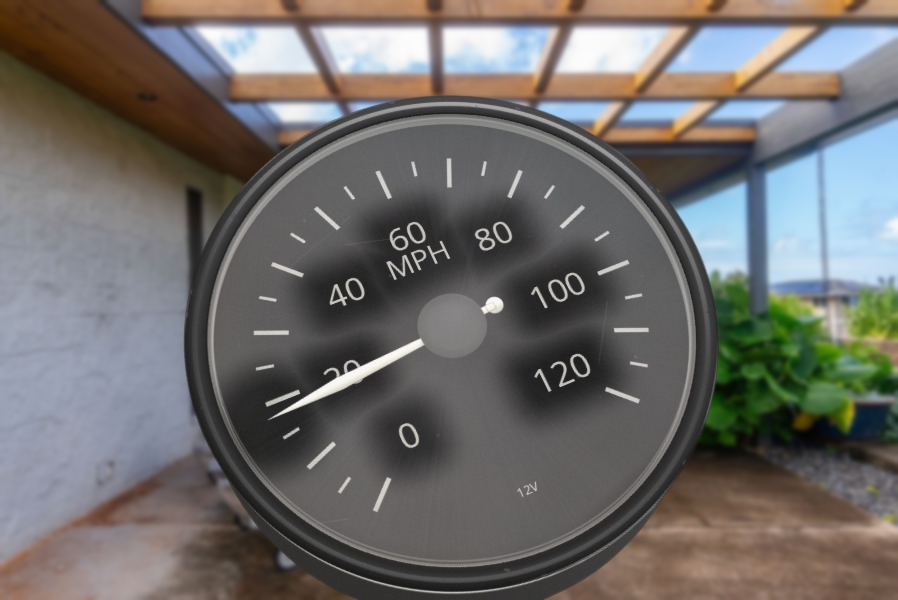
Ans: 17.5 mph
